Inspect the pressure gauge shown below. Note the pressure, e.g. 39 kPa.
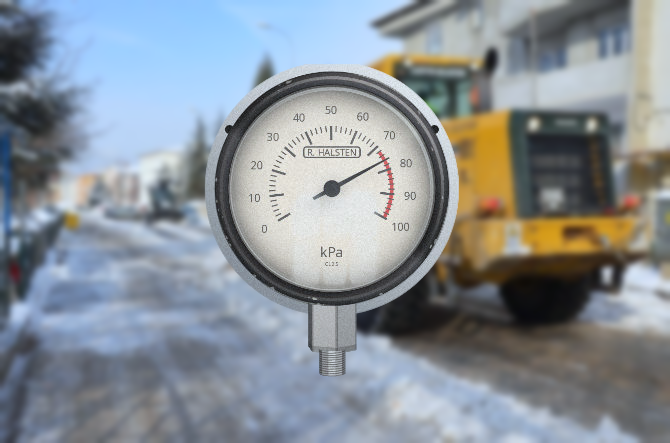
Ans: 76 kPa
